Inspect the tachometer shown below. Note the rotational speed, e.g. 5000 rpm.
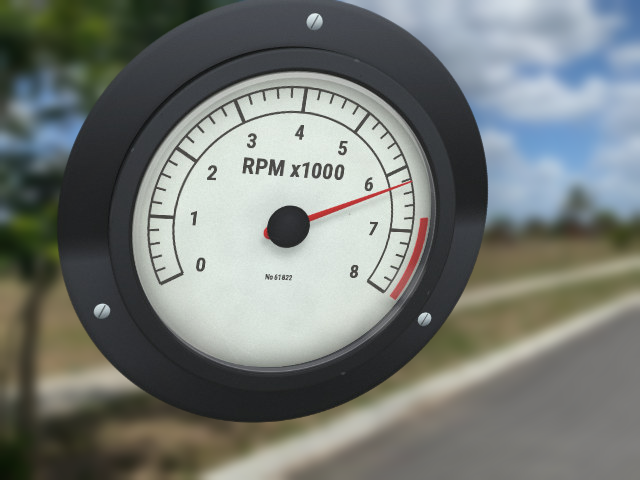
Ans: 6200 rpm
